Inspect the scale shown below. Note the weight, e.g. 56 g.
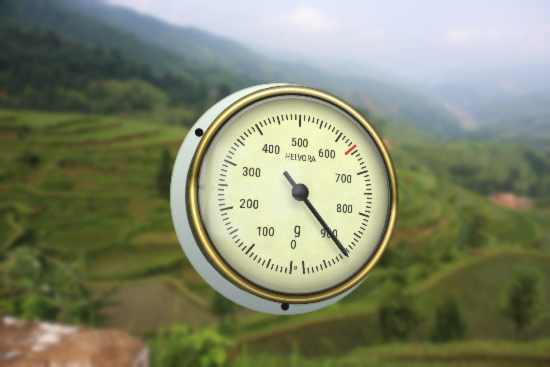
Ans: 900 g
